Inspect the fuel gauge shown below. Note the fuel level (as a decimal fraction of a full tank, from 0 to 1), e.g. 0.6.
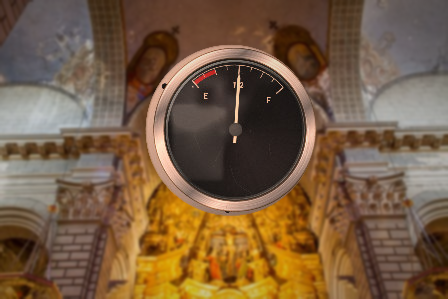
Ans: 0.5
